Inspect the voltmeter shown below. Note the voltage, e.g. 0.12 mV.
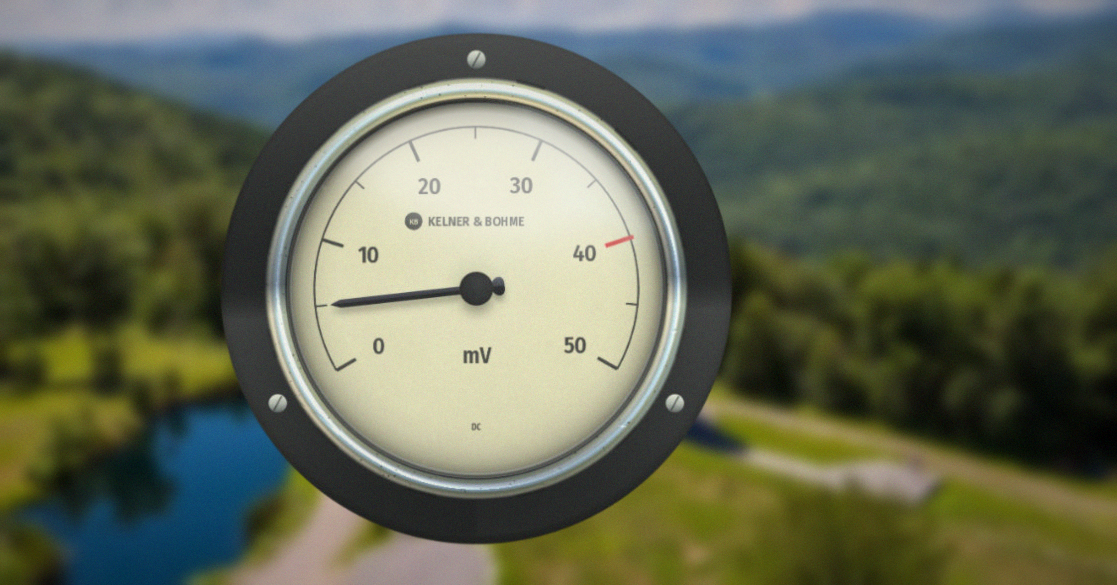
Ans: 5 mV
